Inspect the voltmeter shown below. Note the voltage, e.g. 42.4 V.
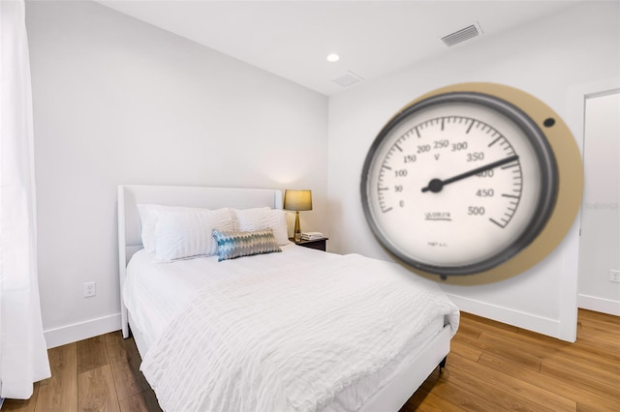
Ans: 390 V
